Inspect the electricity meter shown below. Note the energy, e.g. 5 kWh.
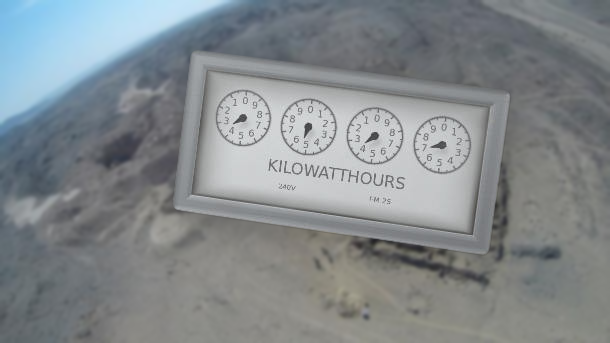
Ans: 3537 kWh
